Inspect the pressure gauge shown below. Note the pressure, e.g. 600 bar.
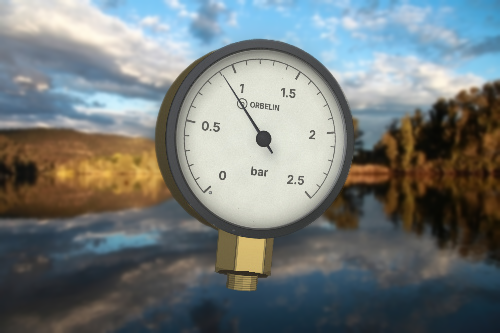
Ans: 0.9 bar
